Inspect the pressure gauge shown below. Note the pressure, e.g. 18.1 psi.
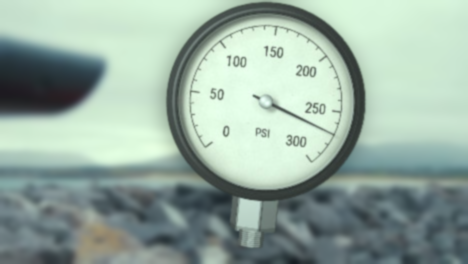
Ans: 270 psi
